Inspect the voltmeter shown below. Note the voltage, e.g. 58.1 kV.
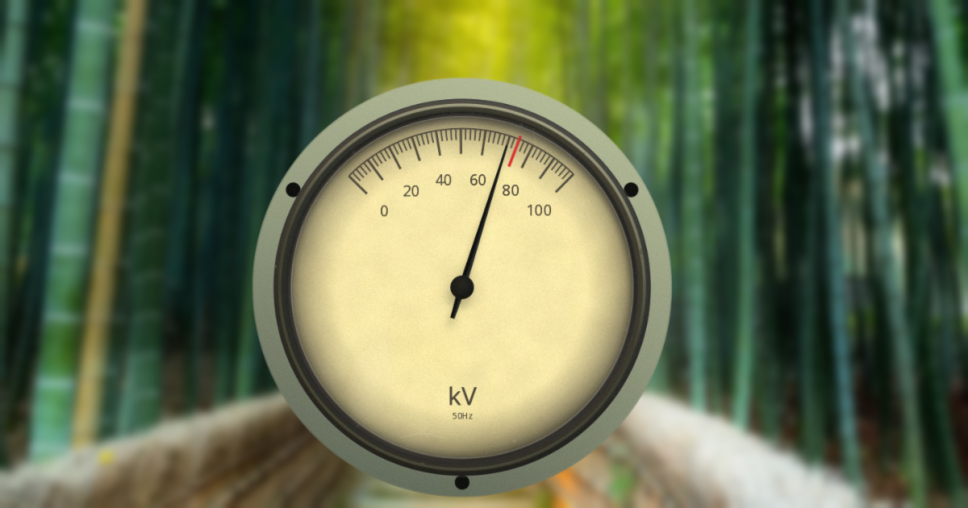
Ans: 70 kV
